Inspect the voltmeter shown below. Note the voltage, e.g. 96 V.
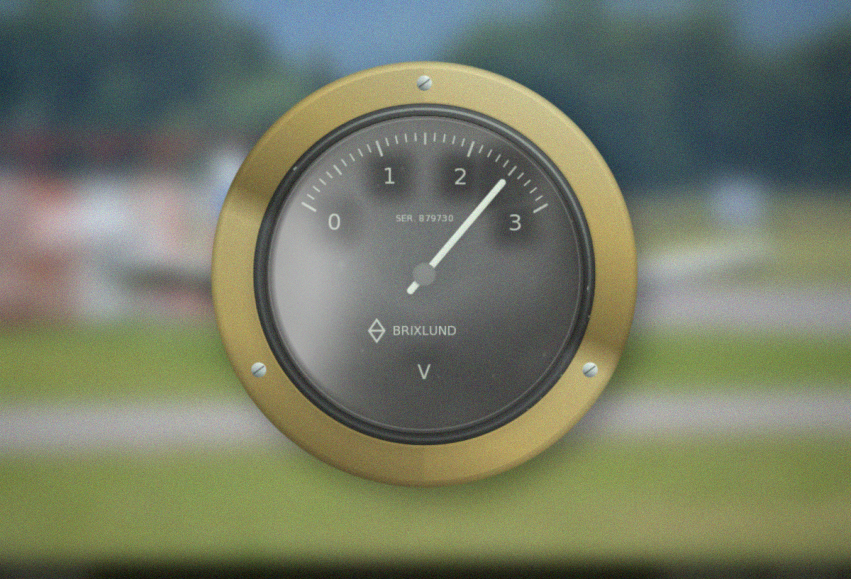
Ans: 2.5 V
